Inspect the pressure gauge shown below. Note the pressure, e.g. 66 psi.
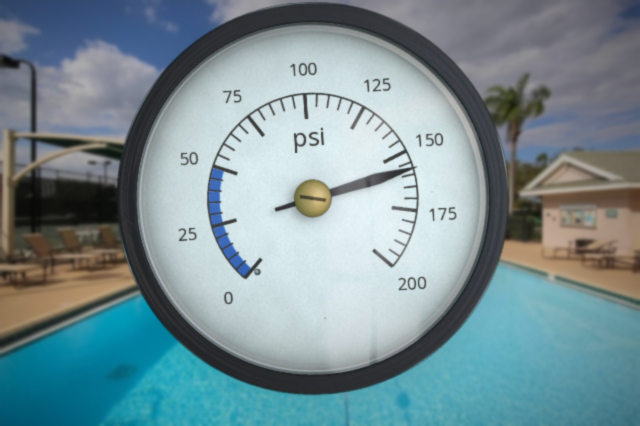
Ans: 157.5 psi
